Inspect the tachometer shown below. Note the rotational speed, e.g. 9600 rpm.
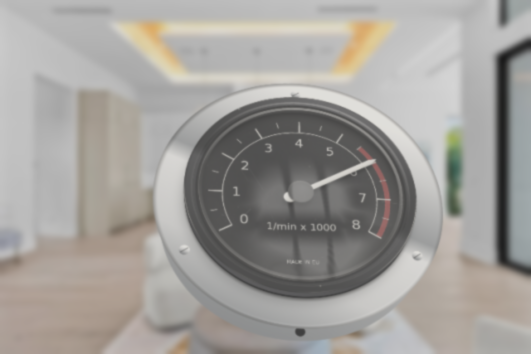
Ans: 6000 rpm
